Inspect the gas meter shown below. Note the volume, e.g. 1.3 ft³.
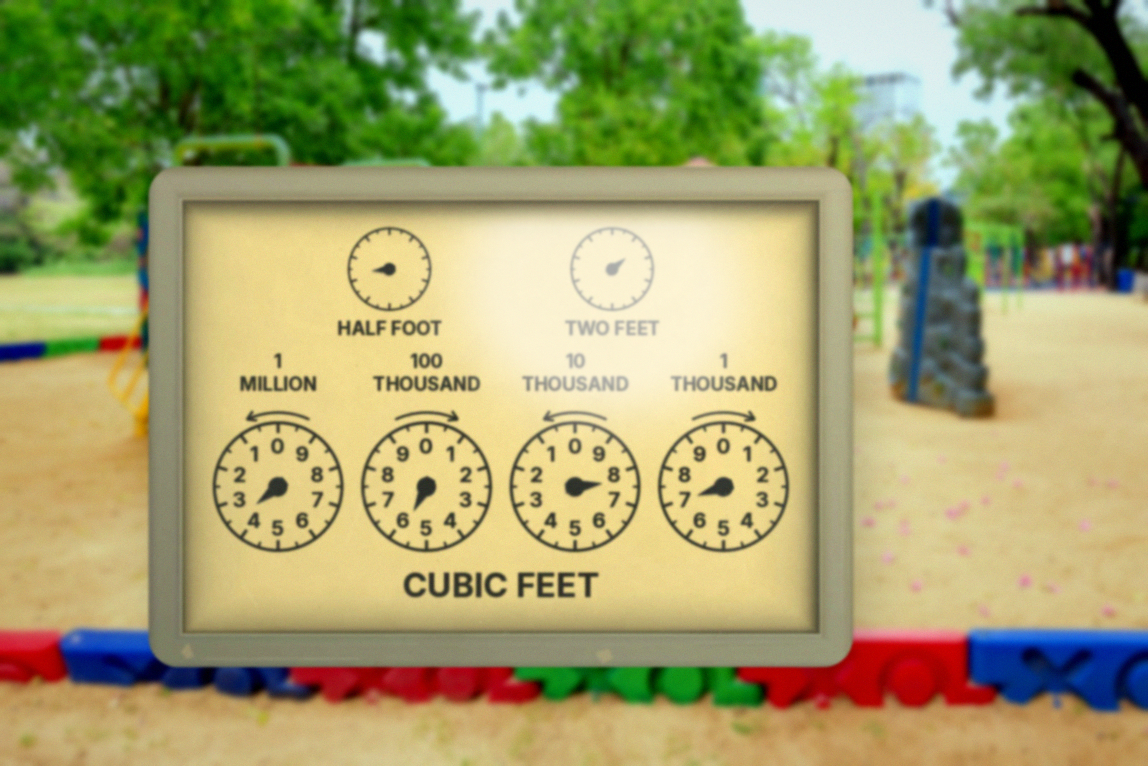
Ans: 357700 ft³
